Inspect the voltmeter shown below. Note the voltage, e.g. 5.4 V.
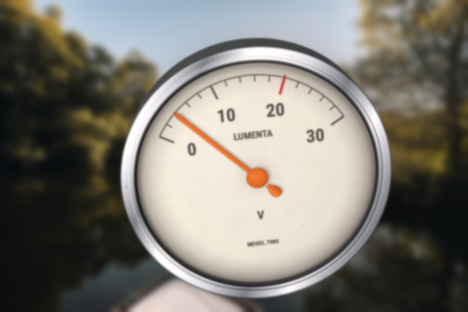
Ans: 4 V
